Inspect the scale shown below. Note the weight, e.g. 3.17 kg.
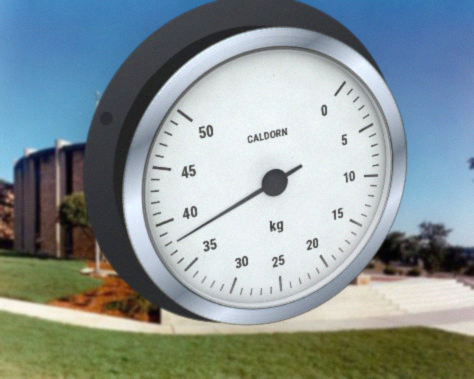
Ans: 38 kg
